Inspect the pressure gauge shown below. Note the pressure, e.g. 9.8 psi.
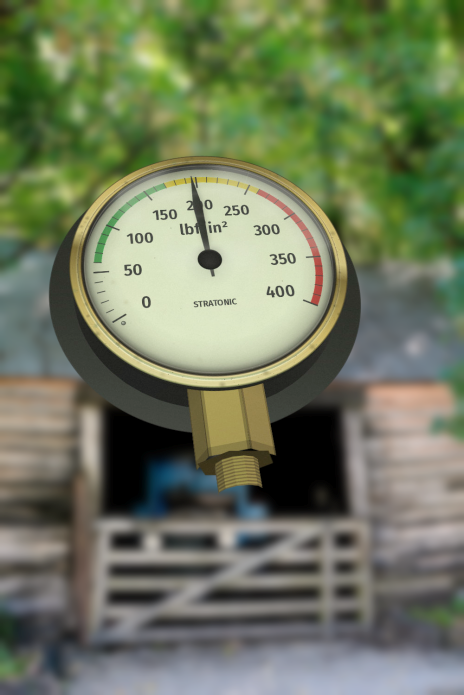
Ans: 195 psi
